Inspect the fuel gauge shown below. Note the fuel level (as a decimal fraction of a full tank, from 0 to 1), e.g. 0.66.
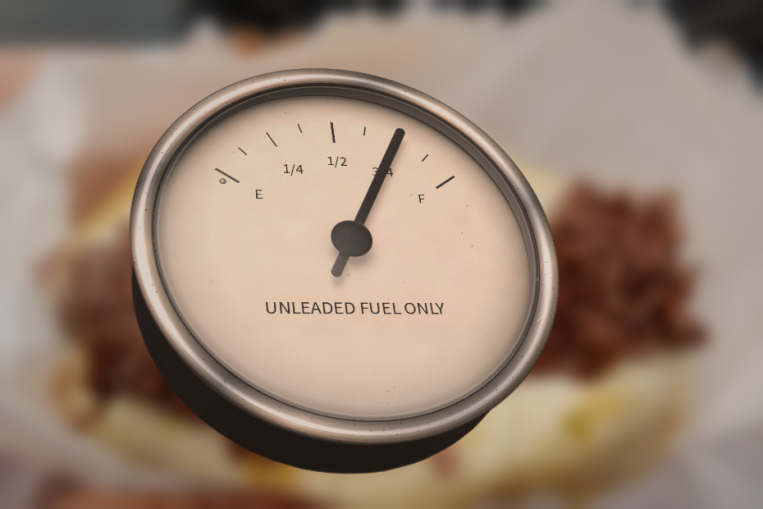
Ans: 0.75
